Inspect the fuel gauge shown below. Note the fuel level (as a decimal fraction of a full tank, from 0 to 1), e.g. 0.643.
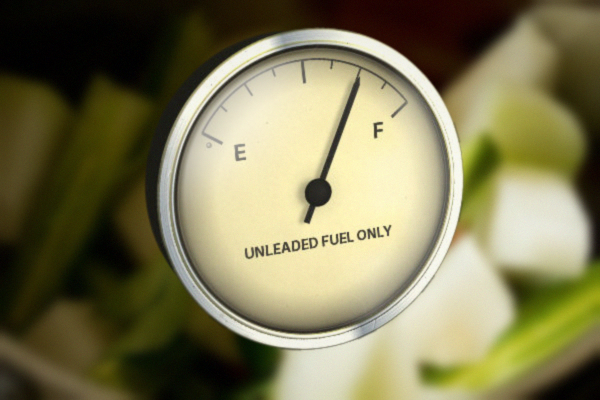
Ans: 0.75
